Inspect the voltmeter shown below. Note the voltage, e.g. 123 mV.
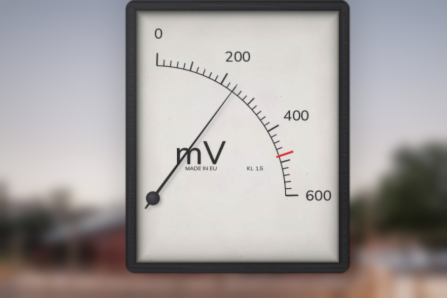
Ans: 240 mV
